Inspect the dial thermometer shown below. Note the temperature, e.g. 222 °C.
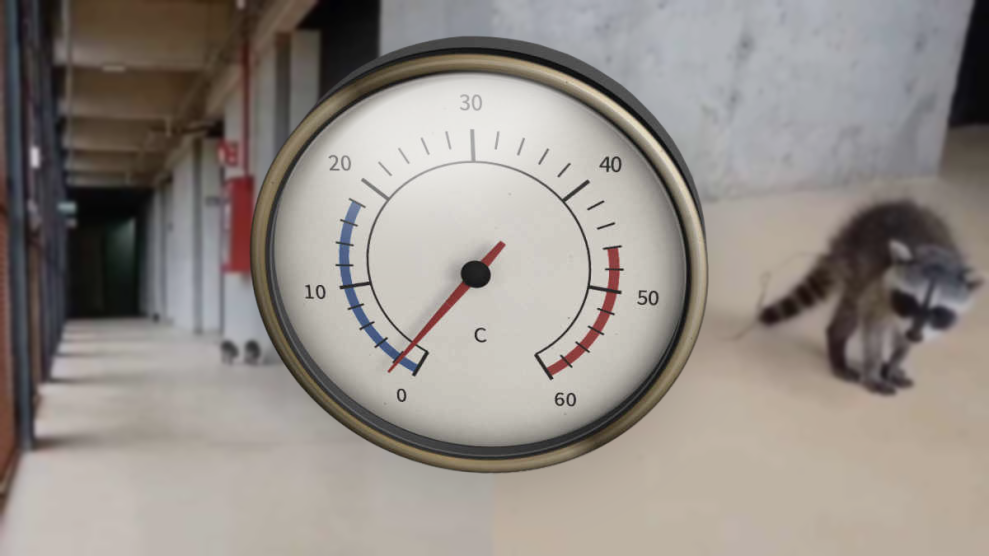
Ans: 2 °C
